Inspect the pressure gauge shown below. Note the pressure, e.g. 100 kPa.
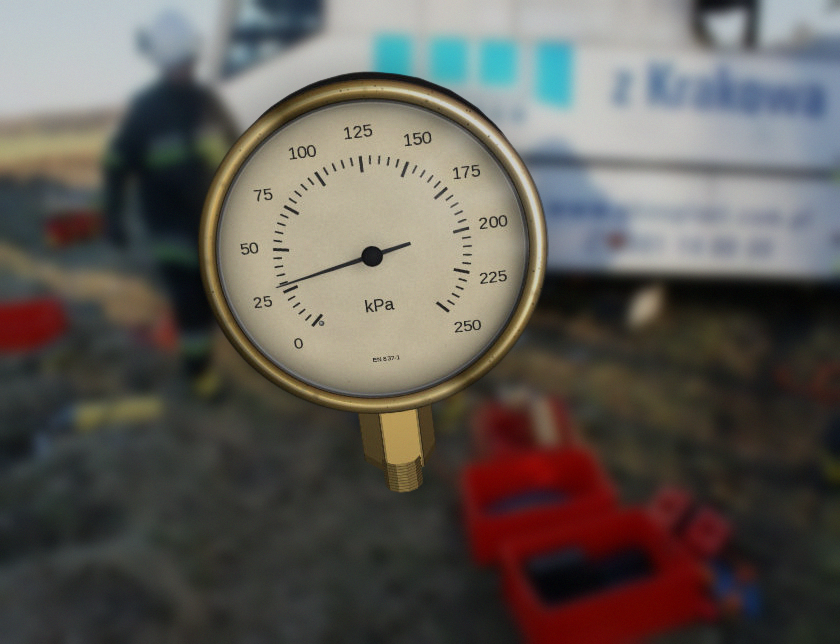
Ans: 30 kPa
